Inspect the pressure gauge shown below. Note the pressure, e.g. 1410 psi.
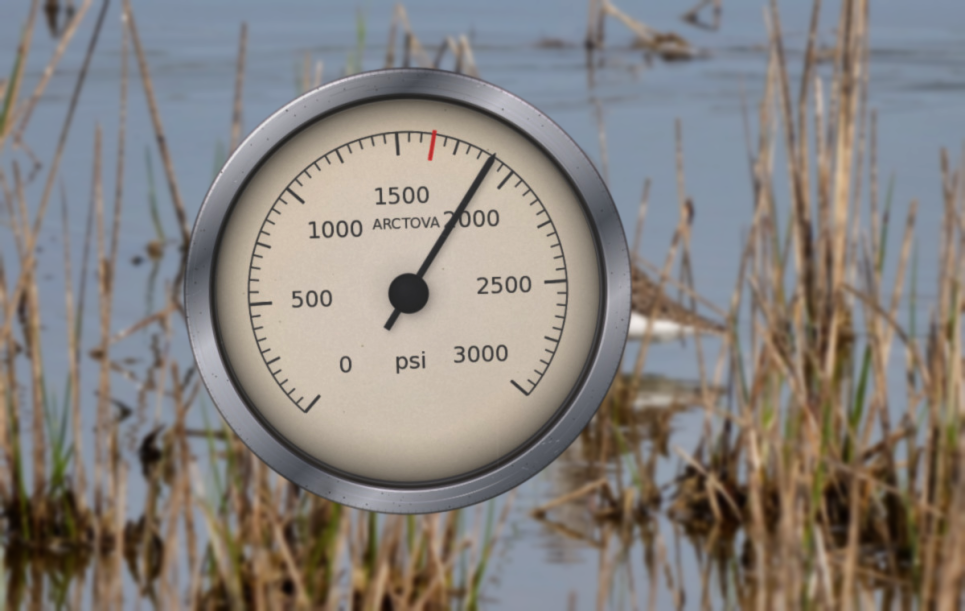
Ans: 1900 psi
